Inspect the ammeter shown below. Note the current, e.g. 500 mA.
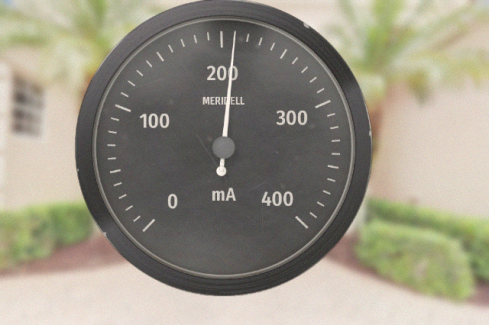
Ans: 210 mA
